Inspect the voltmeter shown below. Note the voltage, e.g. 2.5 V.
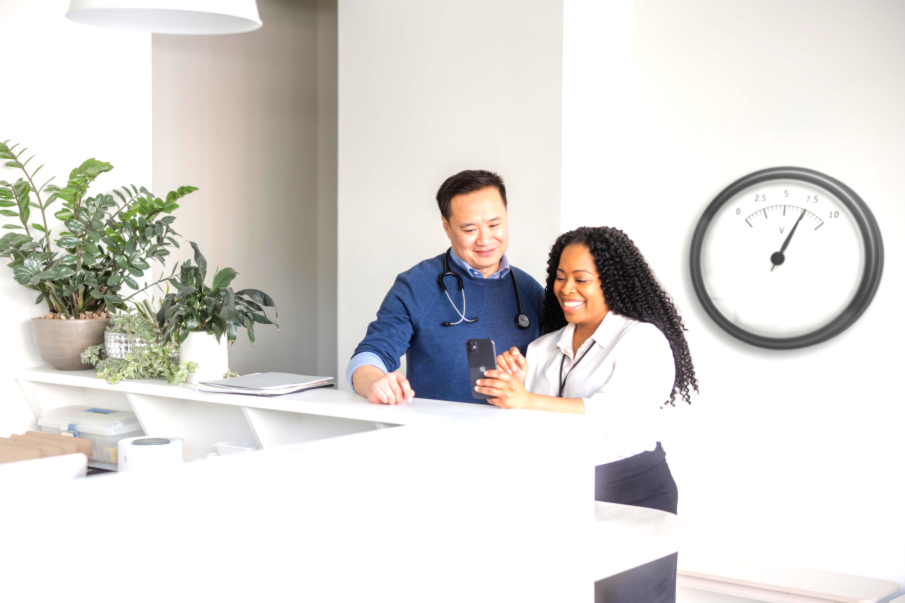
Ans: 7.5 V
